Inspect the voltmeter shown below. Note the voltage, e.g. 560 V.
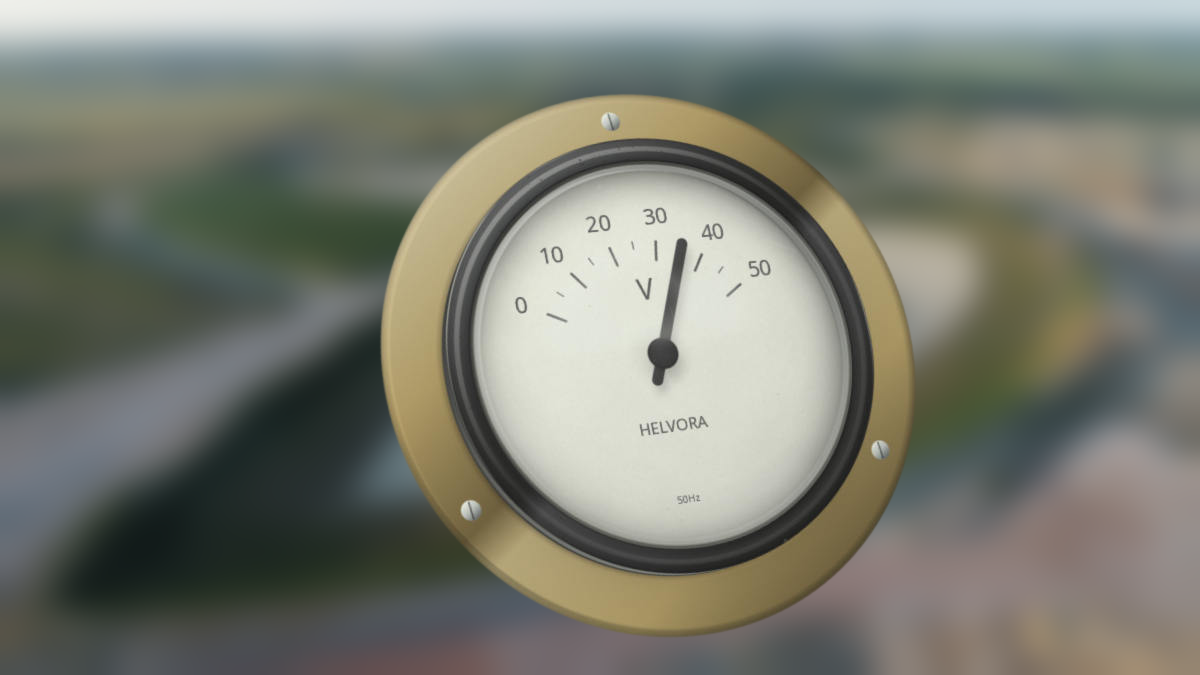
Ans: 35 V
